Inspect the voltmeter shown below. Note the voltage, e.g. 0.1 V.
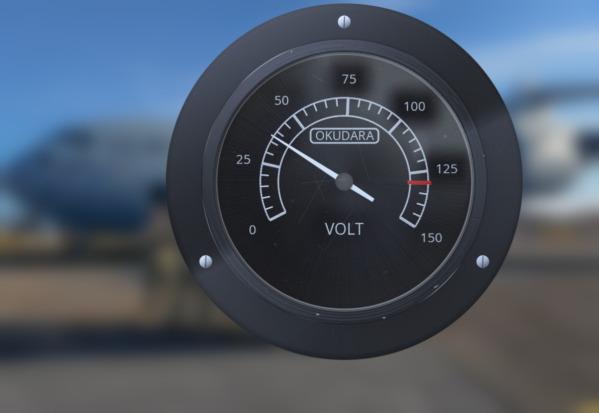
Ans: 37.5 V
